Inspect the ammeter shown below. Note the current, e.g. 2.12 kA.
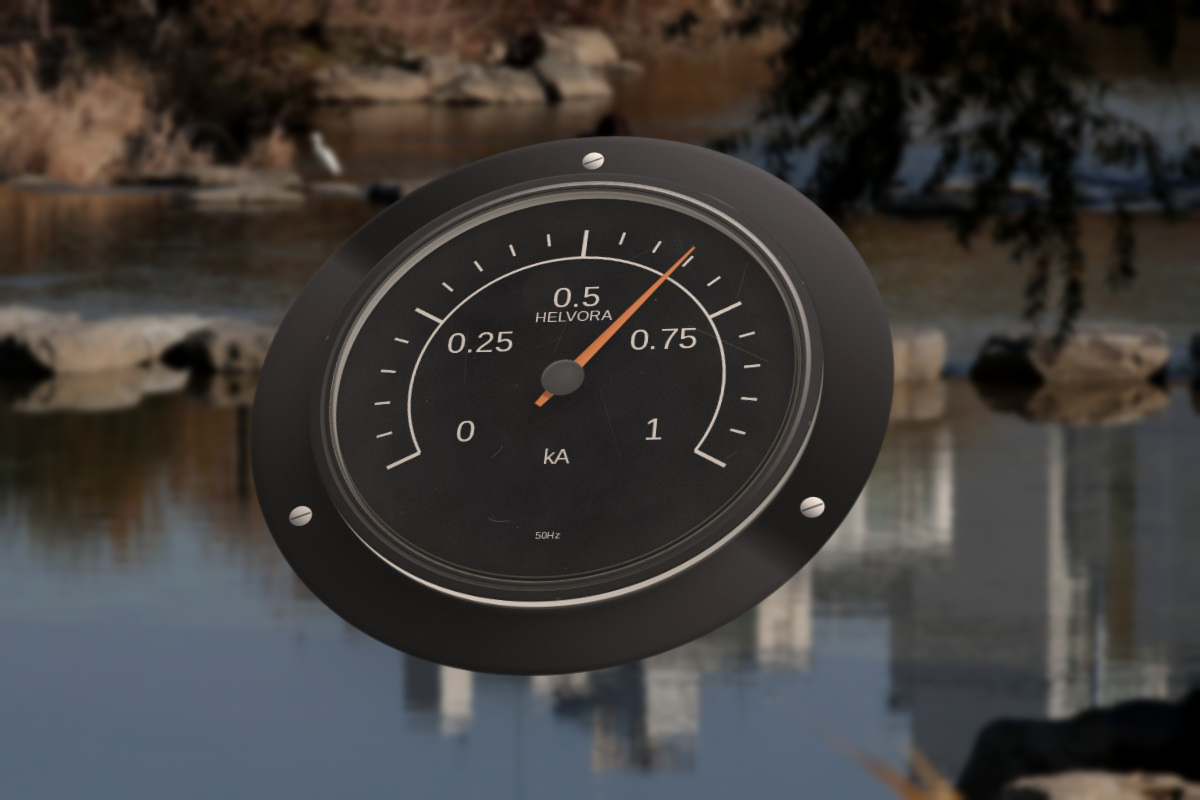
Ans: 0.65 kA
